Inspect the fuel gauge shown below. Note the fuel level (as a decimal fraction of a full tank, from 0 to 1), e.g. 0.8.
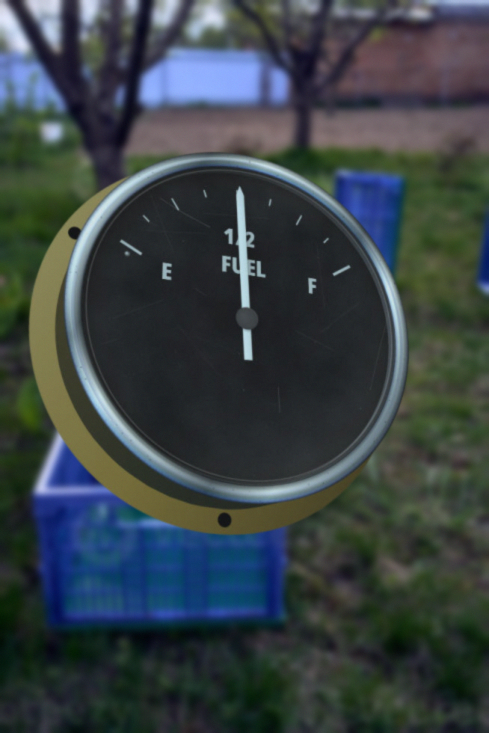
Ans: 0.5
